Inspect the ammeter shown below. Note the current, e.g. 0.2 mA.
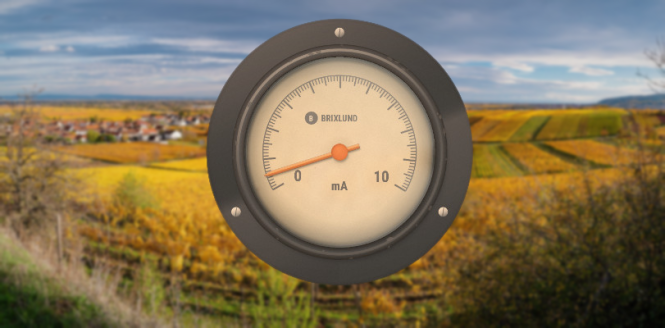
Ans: 0.5 mA
